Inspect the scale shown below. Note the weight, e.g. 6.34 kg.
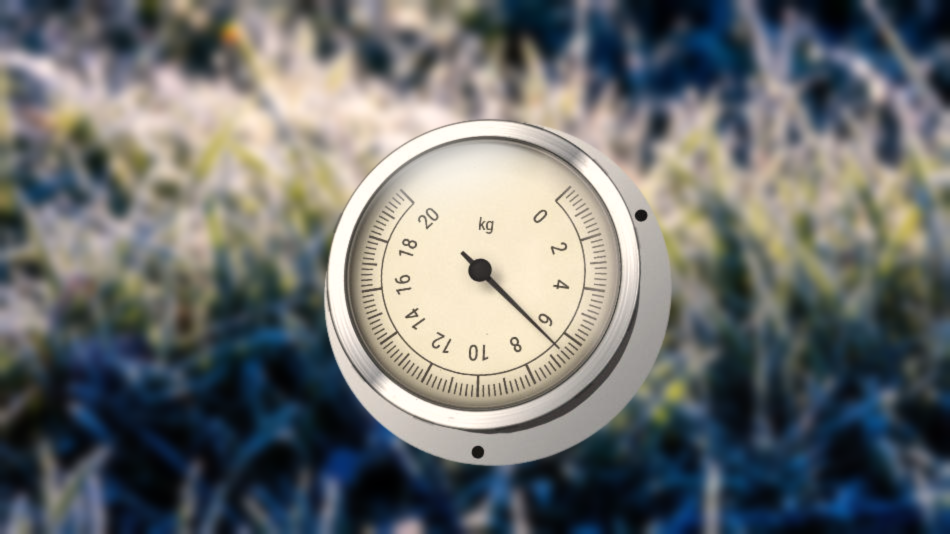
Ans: 6.6 kg
